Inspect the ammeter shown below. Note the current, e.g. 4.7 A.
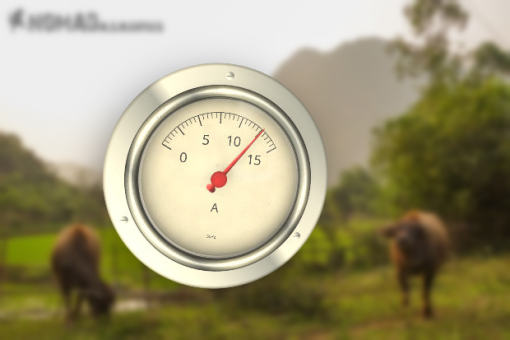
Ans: 12.5 A
